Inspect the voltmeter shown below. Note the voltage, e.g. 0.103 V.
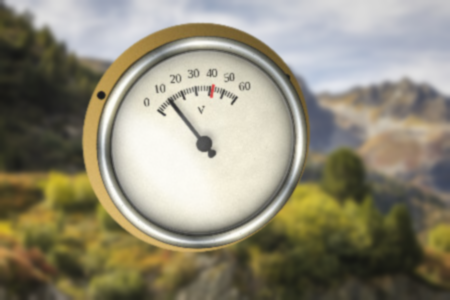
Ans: 10 V
